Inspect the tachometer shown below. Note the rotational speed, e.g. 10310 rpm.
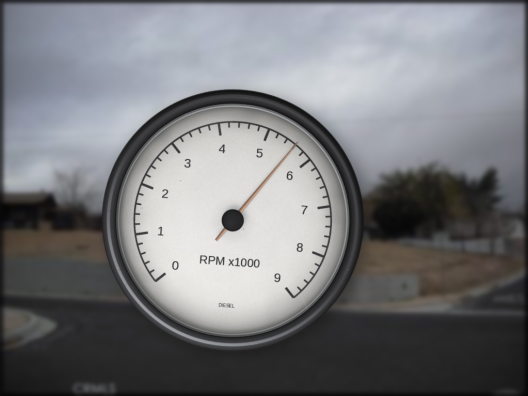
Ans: 5600 rpm
